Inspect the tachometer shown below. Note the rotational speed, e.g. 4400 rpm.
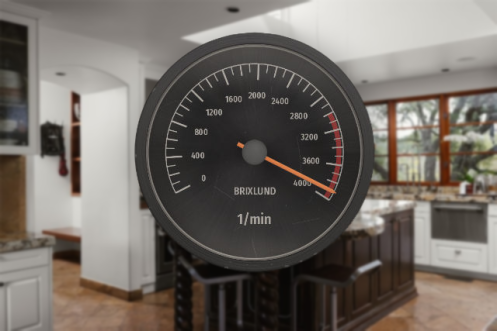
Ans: 3900 rpm
